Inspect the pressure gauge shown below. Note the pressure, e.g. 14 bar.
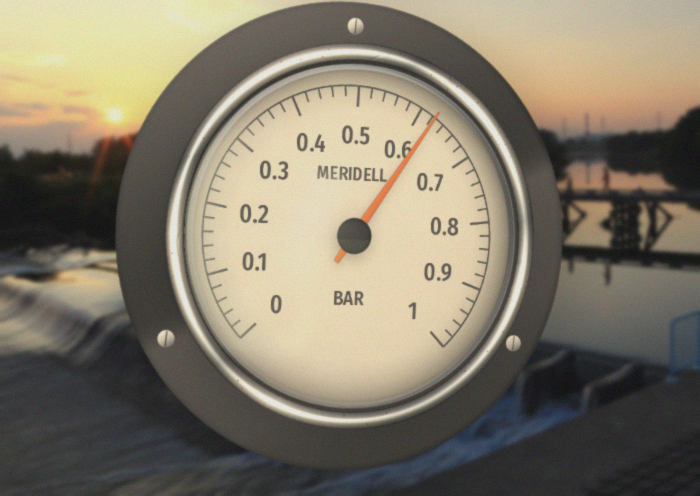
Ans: 0.62 bar
